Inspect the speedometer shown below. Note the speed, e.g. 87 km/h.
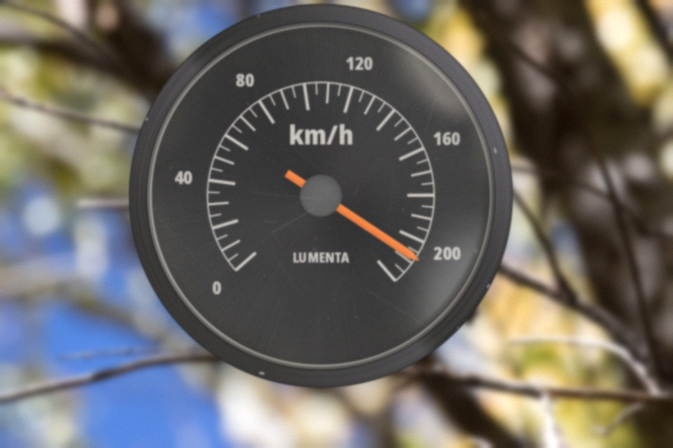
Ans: 207.5 km/h
